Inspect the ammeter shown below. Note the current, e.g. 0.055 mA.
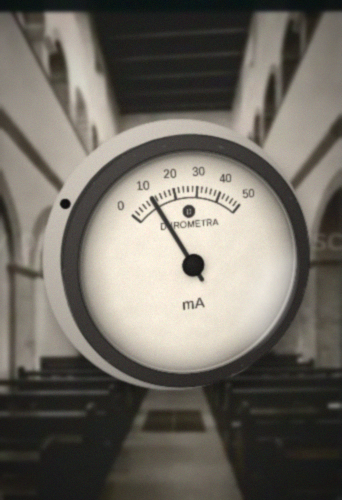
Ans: 10 mA
